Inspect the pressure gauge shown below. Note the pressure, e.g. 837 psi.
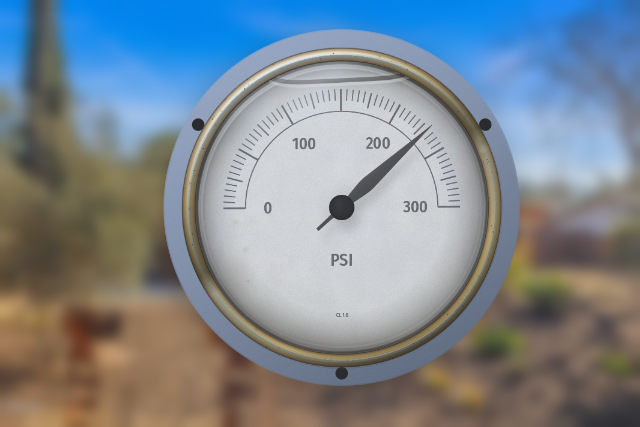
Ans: 230 psi
